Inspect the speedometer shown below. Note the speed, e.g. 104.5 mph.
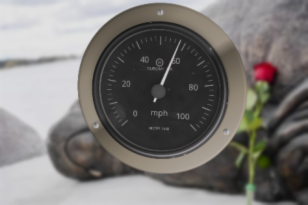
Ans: 58 mph
